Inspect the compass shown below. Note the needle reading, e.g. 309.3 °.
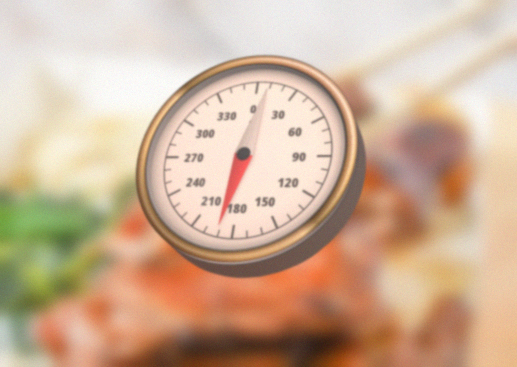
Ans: 190 °
